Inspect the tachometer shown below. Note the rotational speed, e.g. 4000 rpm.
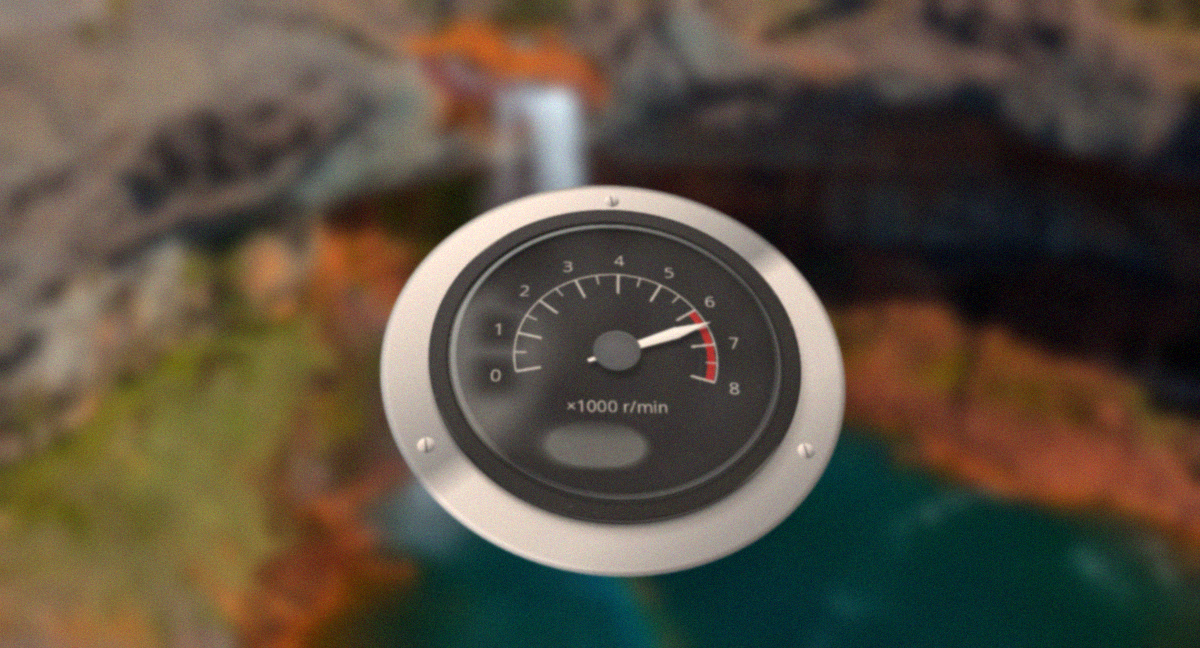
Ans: 6500 rpm
